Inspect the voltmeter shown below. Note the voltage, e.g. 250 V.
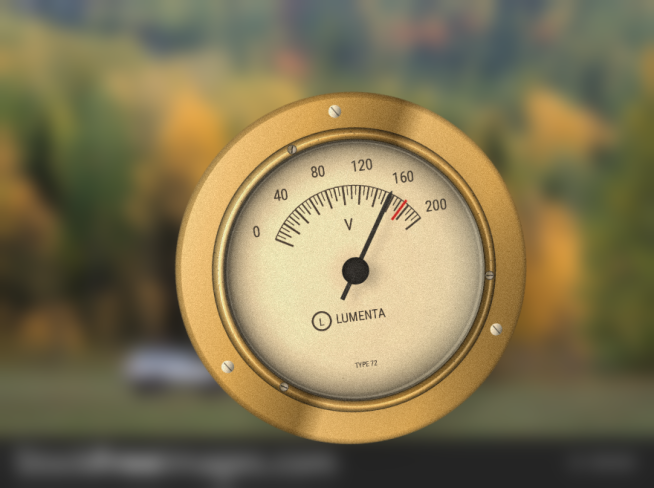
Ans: 155 V
